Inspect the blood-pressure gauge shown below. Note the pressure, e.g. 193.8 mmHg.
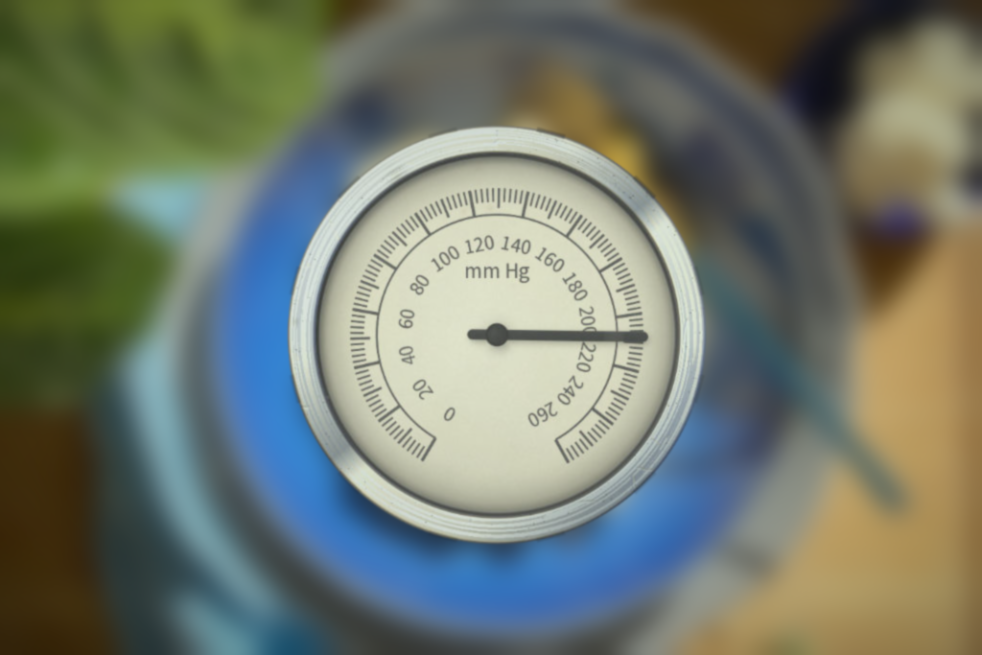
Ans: 208 mmHg
